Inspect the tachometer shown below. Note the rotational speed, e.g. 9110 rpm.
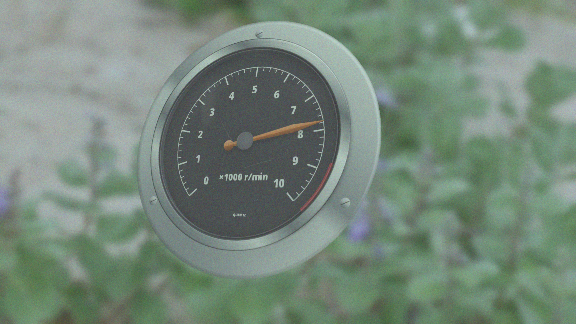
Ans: 7800 rpm
